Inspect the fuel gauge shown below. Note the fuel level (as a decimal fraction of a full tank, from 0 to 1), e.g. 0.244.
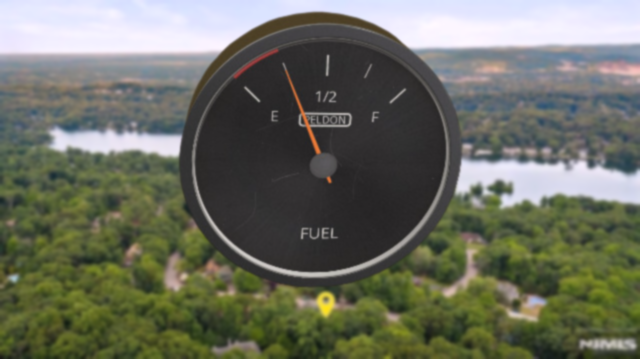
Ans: 0.25
